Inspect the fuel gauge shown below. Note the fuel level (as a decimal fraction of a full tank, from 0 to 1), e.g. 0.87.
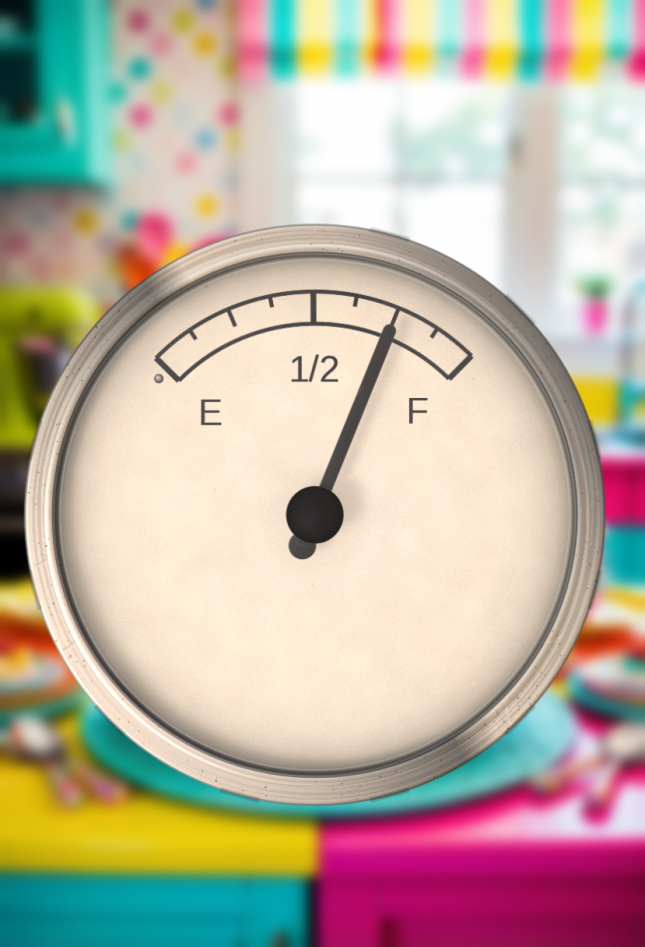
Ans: 0.75
